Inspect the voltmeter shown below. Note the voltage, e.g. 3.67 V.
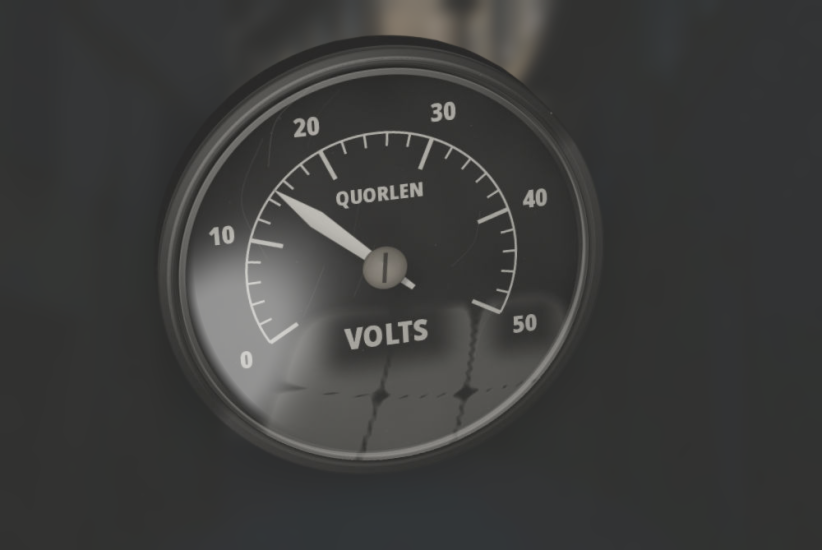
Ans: 15 V
